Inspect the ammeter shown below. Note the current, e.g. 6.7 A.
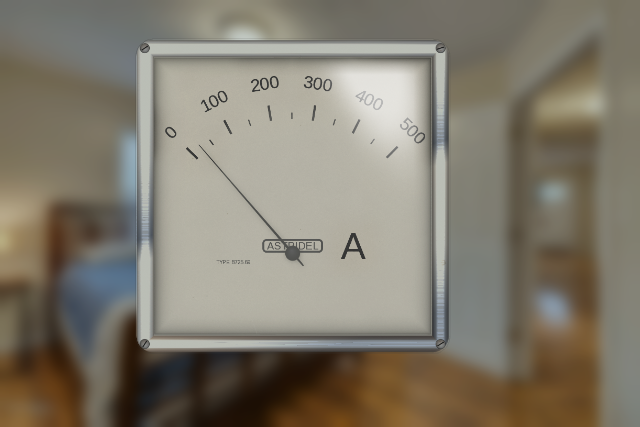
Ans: 25 A
